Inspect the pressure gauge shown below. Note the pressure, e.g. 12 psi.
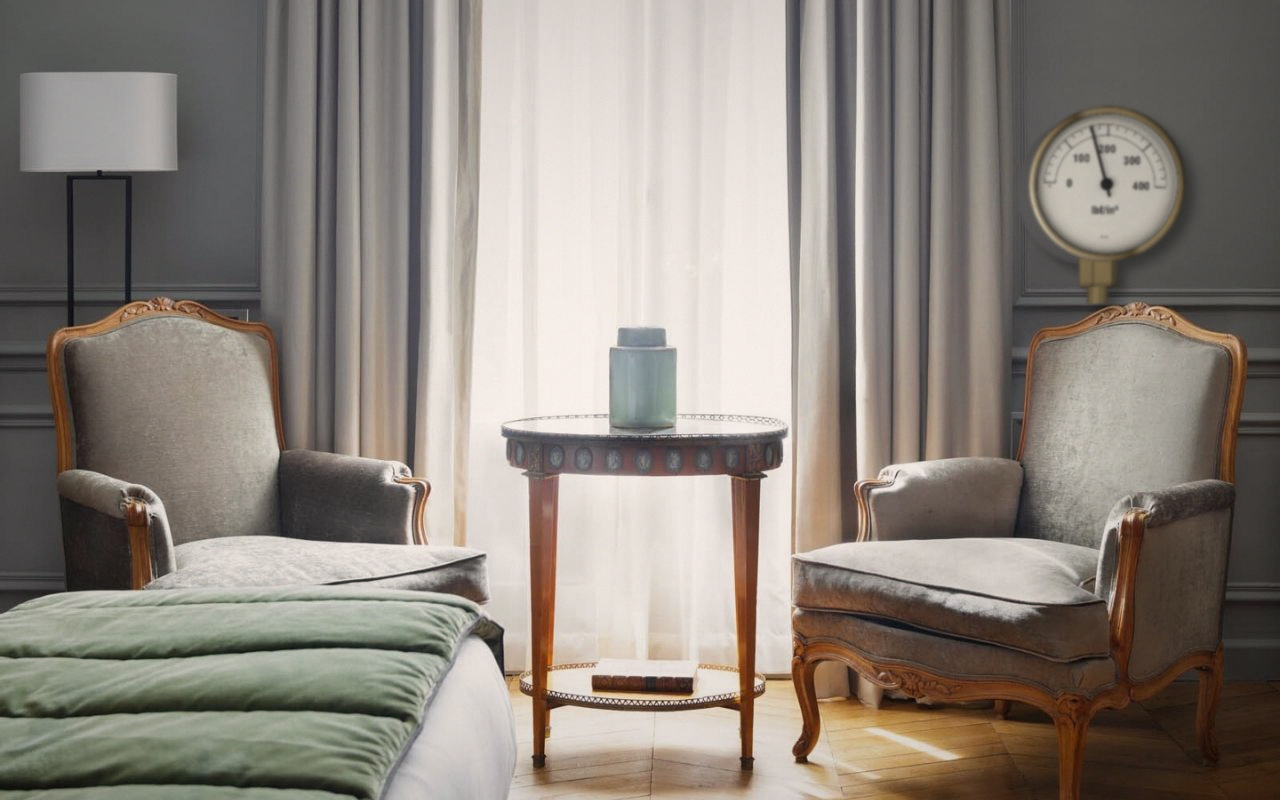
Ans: 160 psi
